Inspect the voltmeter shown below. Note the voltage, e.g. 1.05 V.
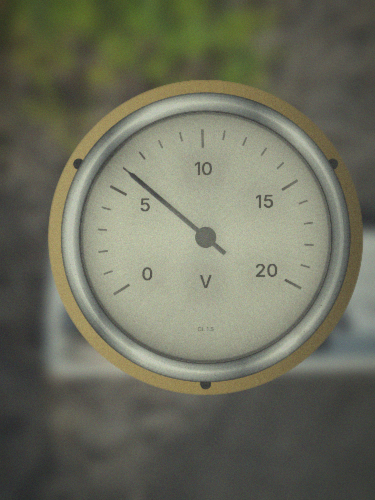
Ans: 6 V
